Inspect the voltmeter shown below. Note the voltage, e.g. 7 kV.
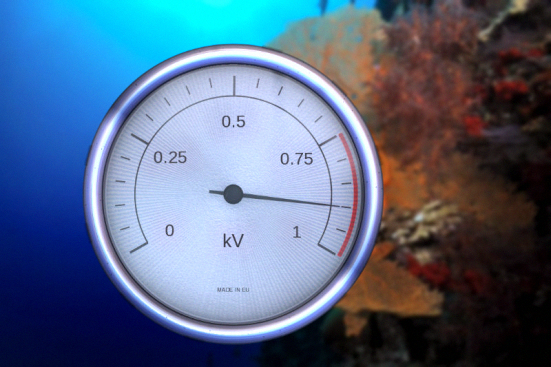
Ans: 0.9 kV
